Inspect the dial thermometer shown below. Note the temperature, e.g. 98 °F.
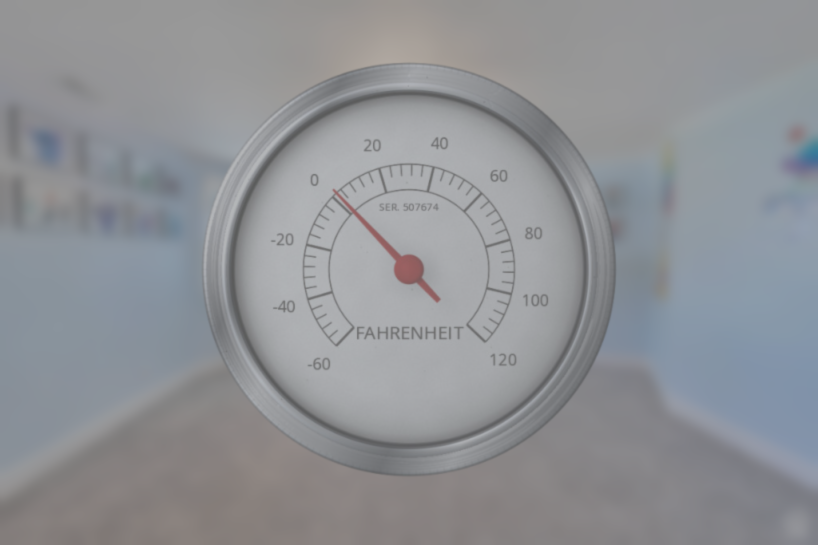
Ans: 2 °F
